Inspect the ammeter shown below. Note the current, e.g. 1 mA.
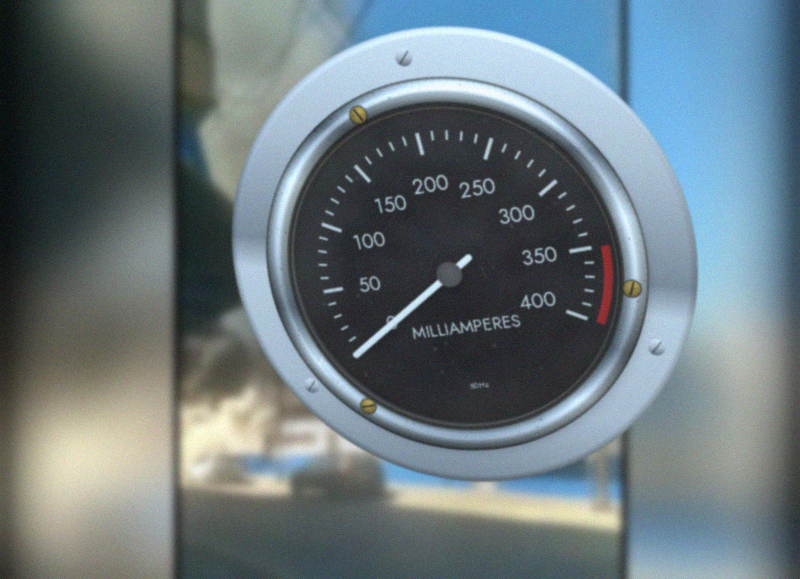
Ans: 0 mA
